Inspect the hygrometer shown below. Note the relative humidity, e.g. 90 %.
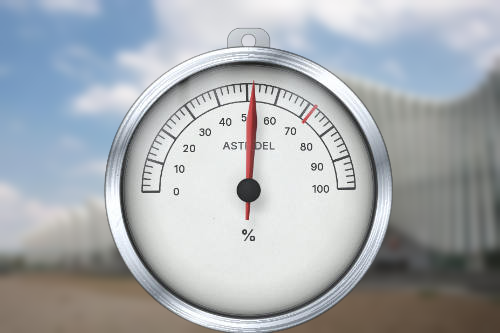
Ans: 52 %
